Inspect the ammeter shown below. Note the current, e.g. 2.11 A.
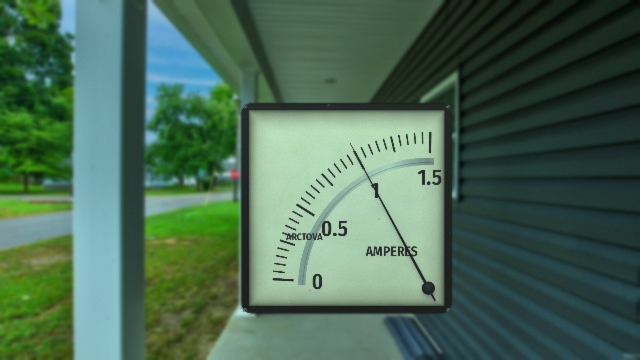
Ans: 1 A
